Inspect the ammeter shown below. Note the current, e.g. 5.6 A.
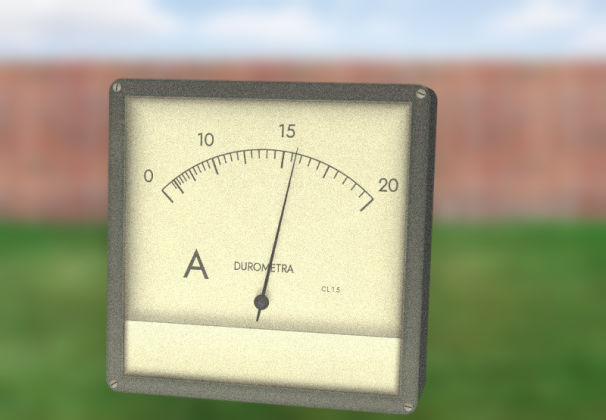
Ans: 15.75 A
